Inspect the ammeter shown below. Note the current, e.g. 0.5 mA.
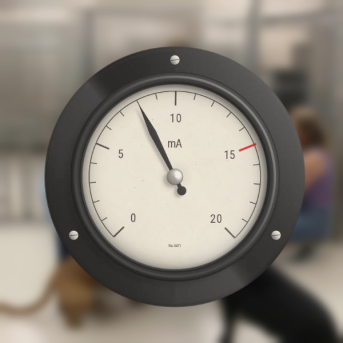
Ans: 8 mA
